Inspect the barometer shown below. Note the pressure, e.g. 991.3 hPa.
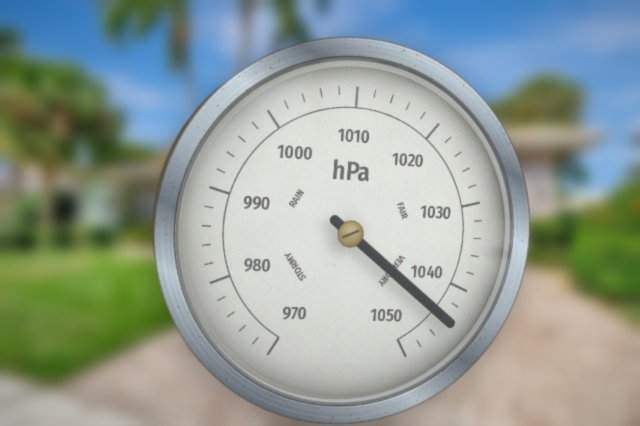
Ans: 1044 hPa
